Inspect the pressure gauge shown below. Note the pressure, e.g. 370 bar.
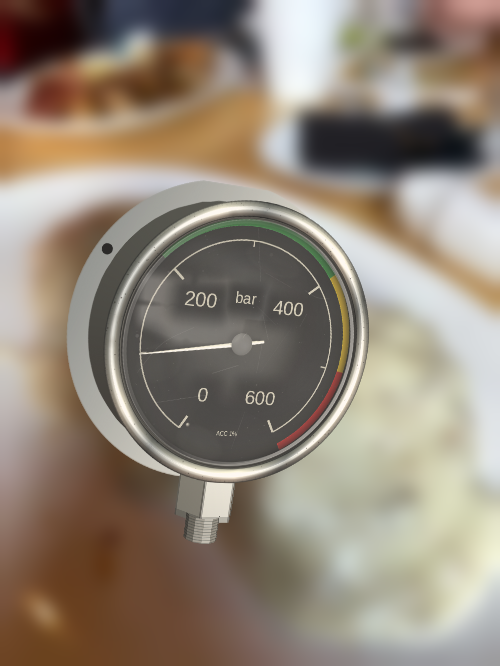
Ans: 100 bar
